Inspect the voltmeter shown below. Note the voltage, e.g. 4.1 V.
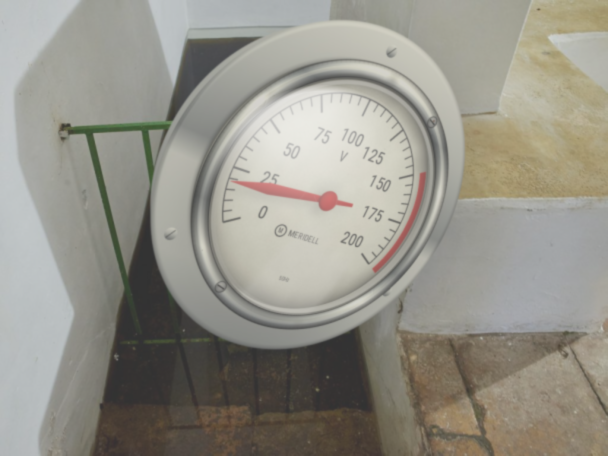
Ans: 20 V
